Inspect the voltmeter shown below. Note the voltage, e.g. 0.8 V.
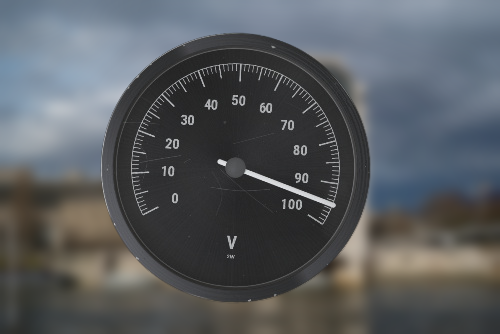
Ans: 95 V
